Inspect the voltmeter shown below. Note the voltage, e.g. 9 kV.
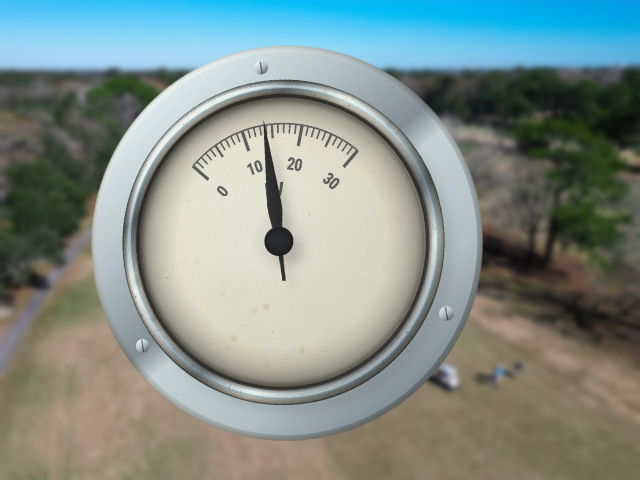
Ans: 14 kV
